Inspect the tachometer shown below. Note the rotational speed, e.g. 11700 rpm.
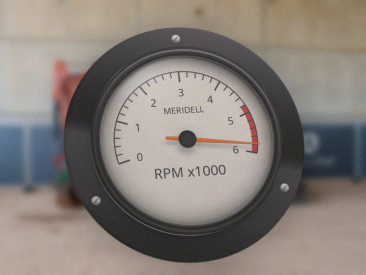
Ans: 5800 rpm
